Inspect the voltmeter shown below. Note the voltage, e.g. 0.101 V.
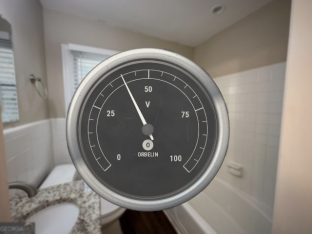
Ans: 40 V
